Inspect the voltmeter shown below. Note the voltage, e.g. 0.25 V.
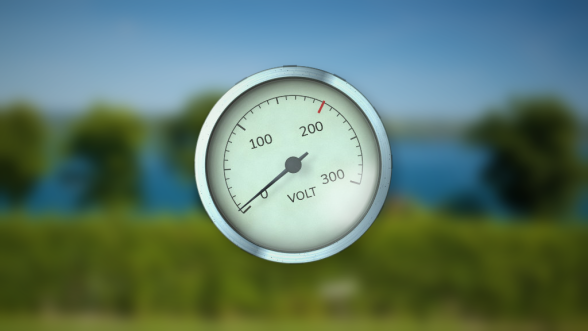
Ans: 5 V
